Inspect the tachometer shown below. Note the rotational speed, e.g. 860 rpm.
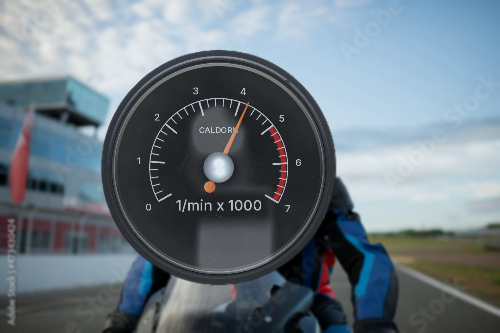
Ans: 4200 rpm
